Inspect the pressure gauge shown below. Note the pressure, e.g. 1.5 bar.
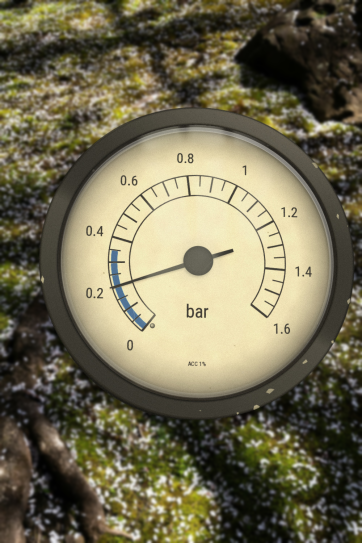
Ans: 0.2 bar
